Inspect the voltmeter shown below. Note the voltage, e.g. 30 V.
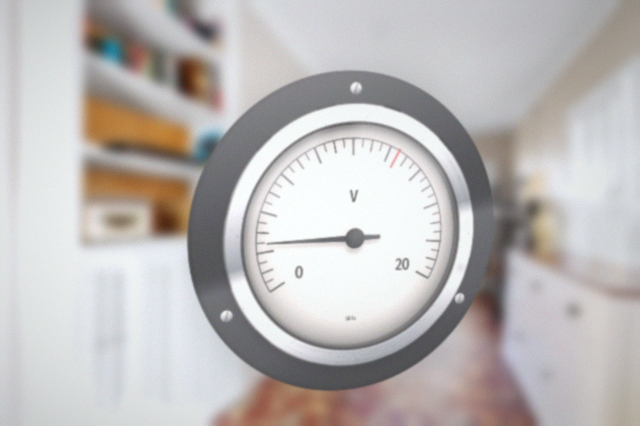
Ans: 2.5 V
